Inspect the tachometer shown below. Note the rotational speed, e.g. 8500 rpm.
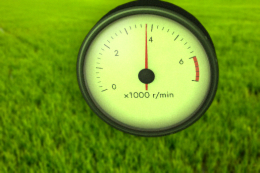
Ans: 3800 rpm
